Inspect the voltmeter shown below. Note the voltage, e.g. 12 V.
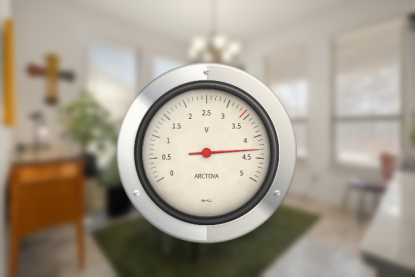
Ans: 4.3 V
